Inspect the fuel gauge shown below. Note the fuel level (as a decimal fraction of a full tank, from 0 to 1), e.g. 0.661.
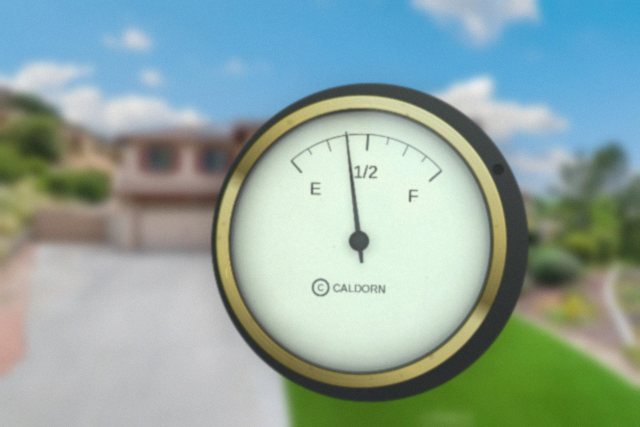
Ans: 0.375
